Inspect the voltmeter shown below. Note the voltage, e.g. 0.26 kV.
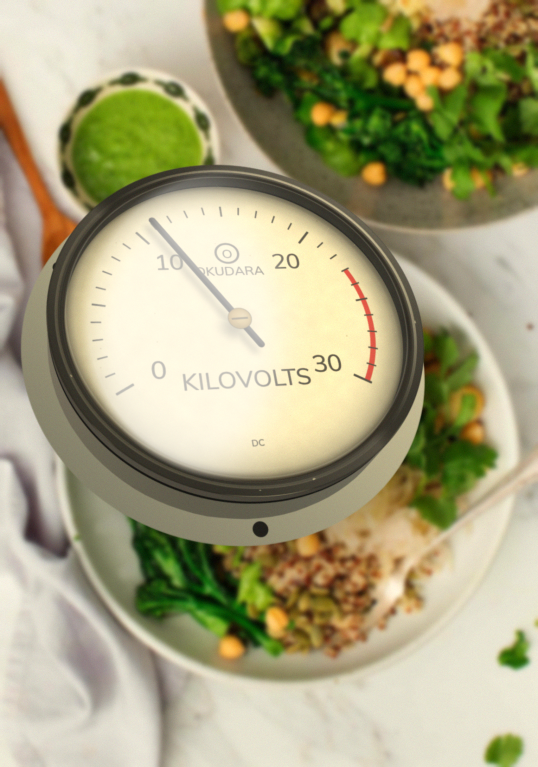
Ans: 11 kV
